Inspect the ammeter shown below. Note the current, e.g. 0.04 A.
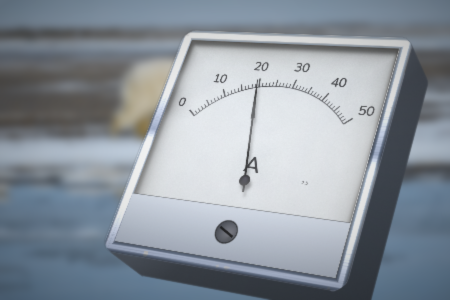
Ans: 20 A
